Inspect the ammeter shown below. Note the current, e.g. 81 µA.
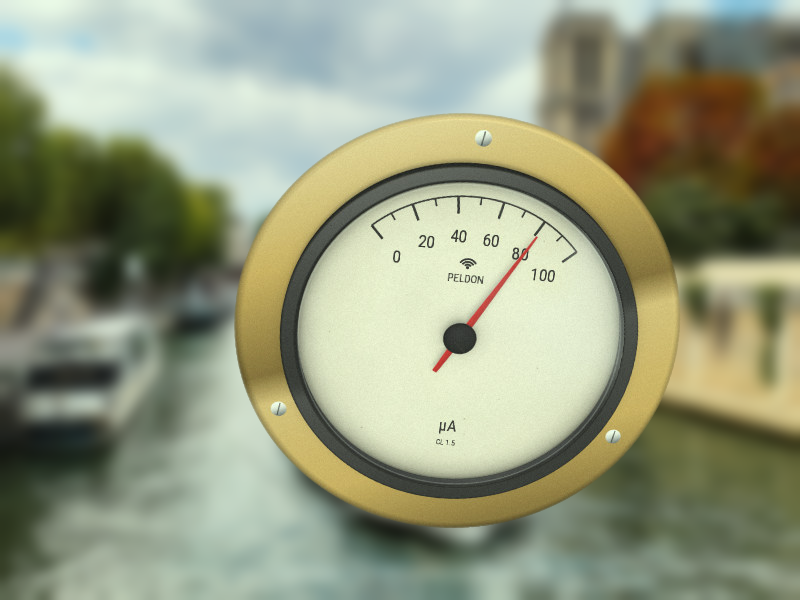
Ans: 80 µA
